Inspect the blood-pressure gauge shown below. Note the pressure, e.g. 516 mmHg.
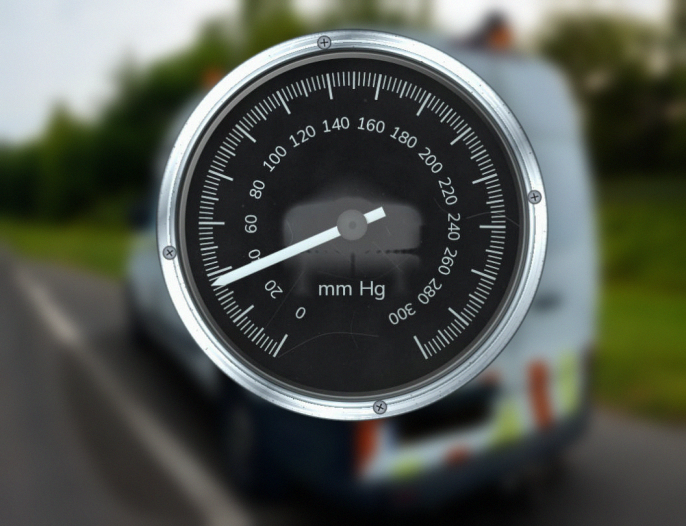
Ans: 36 mmHg
